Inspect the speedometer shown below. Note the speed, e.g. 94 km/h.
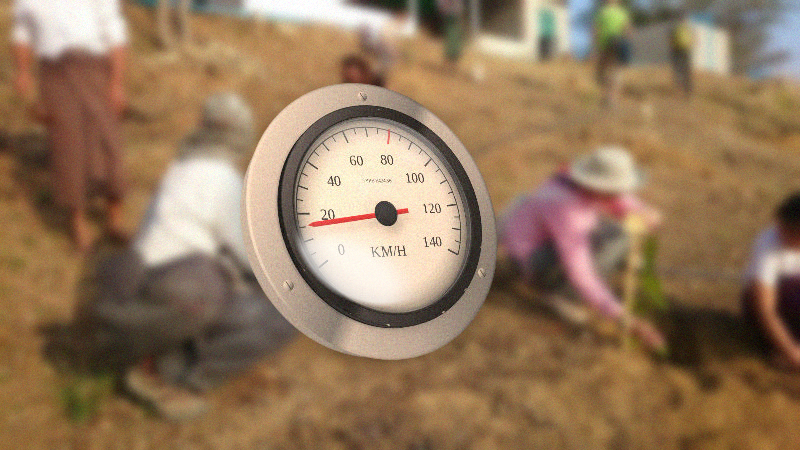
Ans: 15 km/h
